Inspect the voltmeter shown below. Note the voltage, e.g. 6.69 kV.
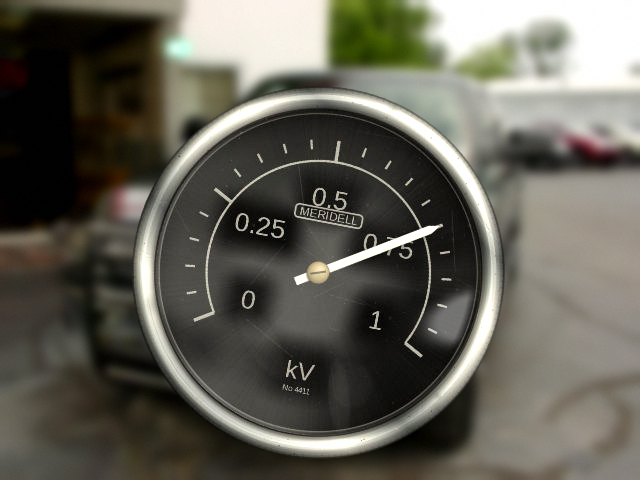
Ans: 0.75 kV
